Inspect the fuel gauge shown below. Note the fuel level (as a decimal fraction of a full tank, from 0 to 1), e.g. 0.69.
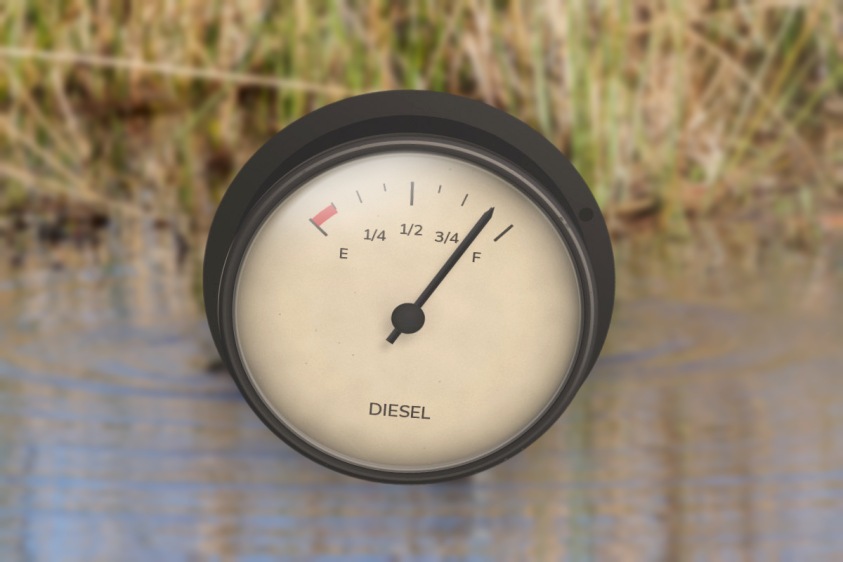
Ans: 0.875
